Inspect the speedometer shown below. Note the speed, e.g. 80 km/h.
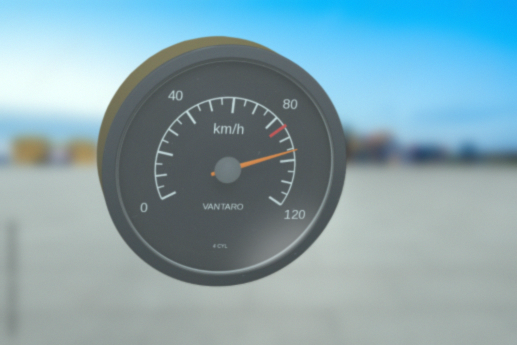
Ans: 95 km/h
